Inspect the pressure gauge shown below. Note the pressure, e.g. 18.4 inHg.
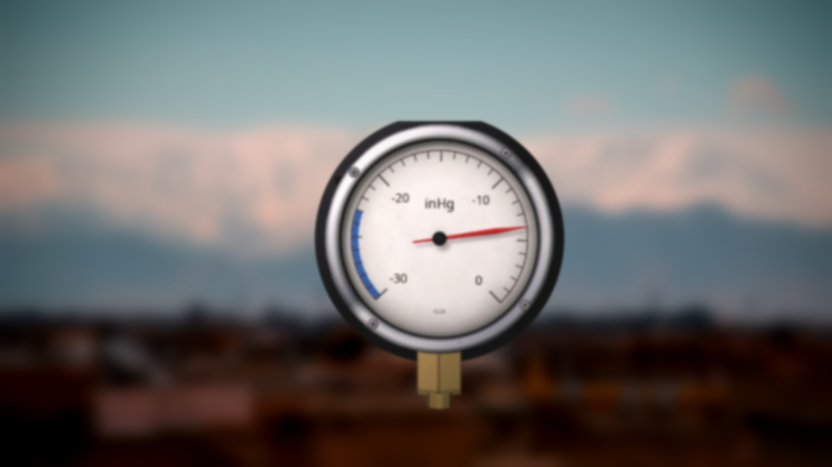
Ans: -6 inHg
